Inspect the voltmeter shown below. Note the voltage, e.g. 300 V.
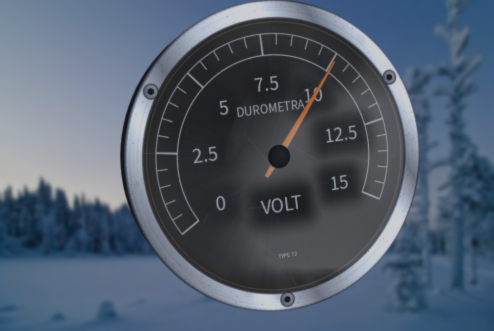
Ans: 10 V
